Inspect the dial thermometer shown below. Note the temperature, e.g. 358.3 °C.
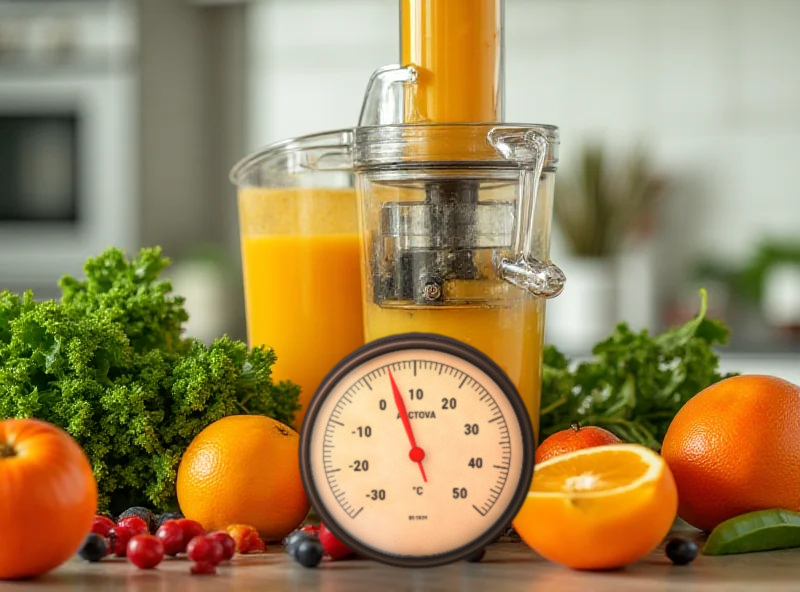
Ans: 5 °C
